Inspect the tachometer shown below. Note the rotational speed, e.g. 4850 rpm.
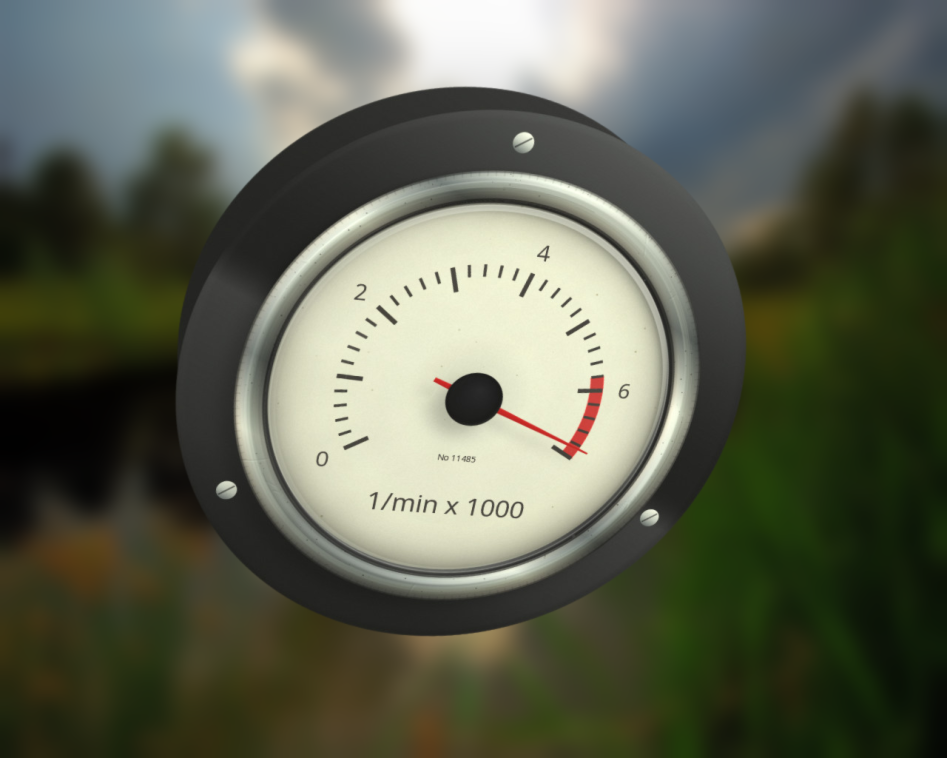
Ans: 6800 rpm
